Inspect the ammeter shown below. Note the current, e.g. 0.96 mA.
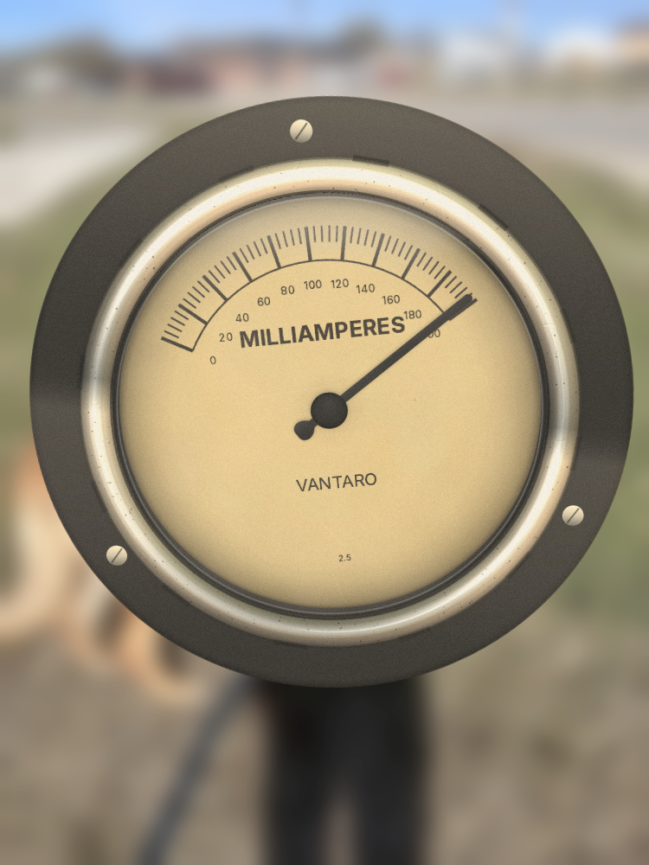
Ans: 196 mA
